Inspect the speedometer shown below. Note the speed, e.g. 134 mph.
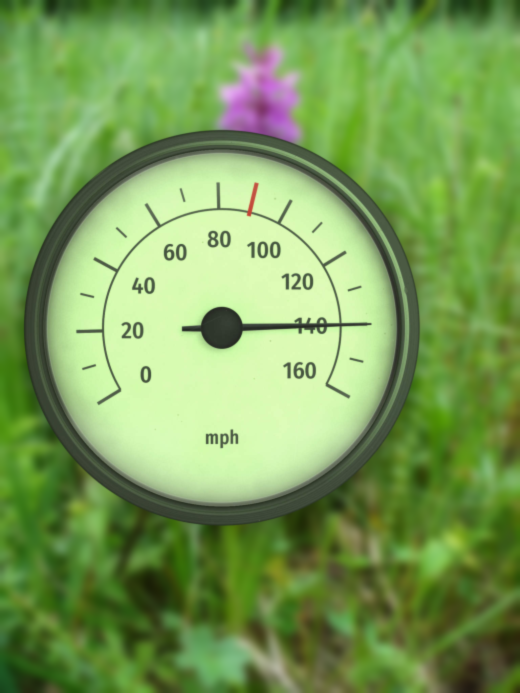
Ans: 140 mph
